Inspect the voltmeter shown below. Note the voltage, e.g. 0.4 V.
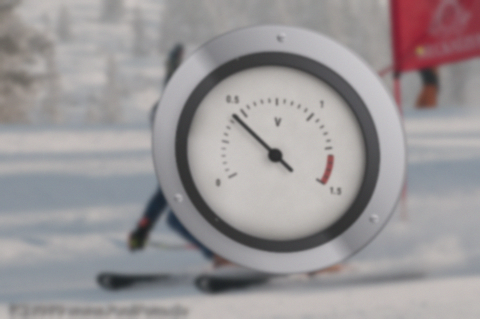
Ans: 0.45 V
